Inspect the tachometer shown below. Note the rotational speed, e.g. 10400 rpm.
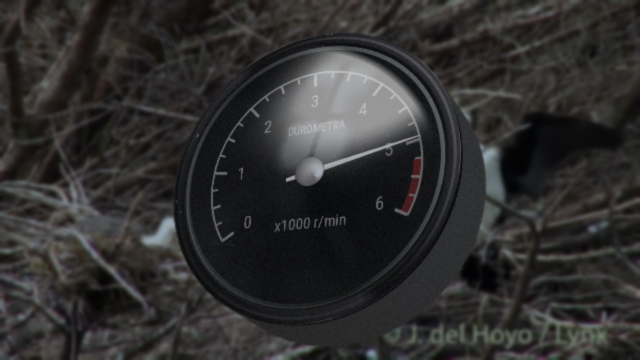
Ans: 5000 rpm
